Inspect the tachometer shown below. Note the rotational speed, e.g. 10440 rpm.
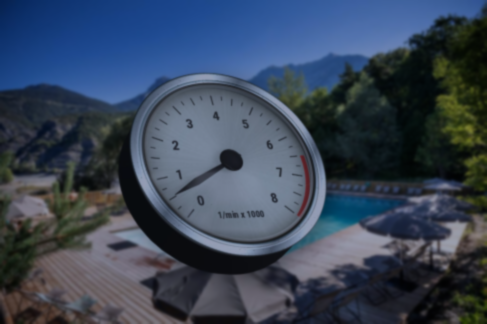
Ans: 500 rpm
